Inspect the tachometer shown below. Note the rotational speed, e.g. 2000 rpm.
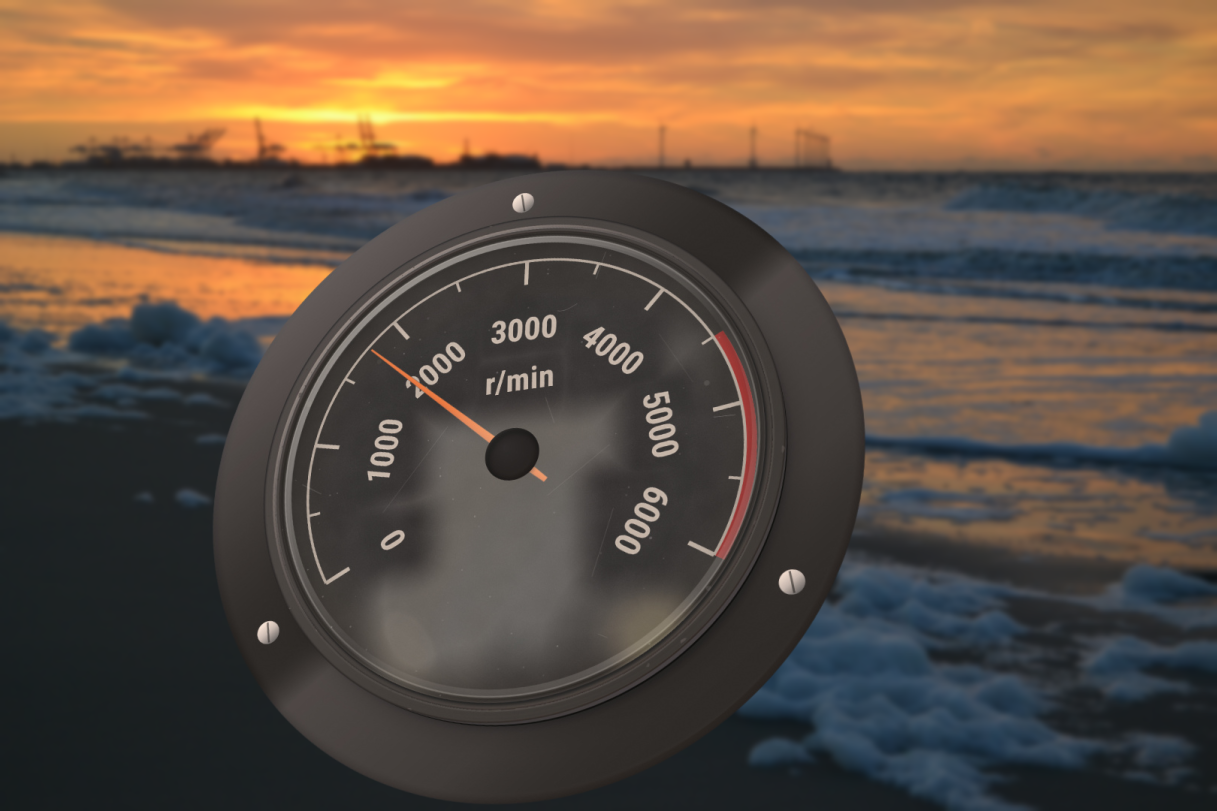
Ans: 1750 rpm
